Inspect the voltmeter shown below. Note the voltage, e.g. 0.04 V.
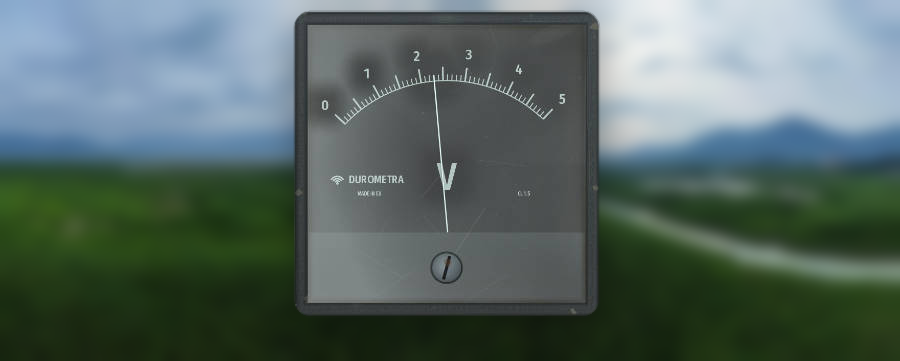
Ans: 2.3 V
